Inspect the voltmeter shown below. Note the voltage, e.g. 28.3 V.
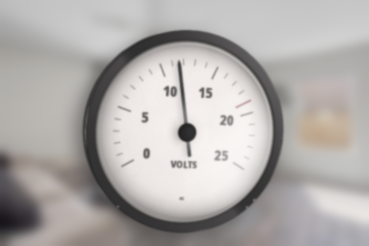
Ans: 11.5 V
